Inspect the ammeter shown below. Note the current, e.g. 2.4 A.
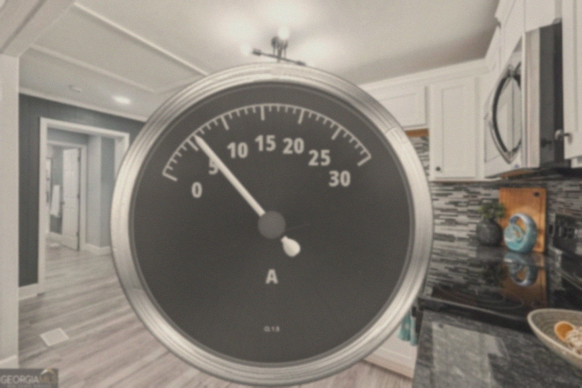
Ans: 6 A
